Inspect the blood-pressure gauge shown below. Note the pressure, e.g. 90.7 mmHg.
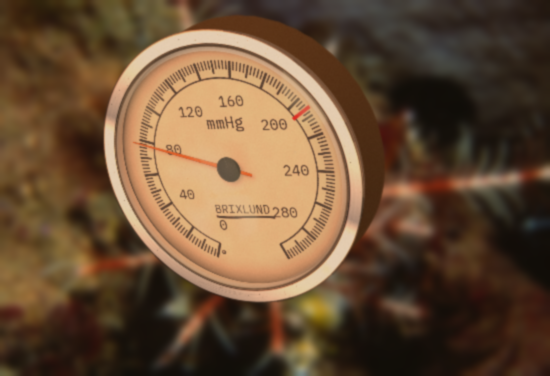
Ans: 80 mmHg
